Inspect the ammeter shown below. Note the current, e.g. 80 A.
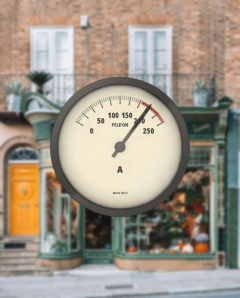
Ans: 200 A
